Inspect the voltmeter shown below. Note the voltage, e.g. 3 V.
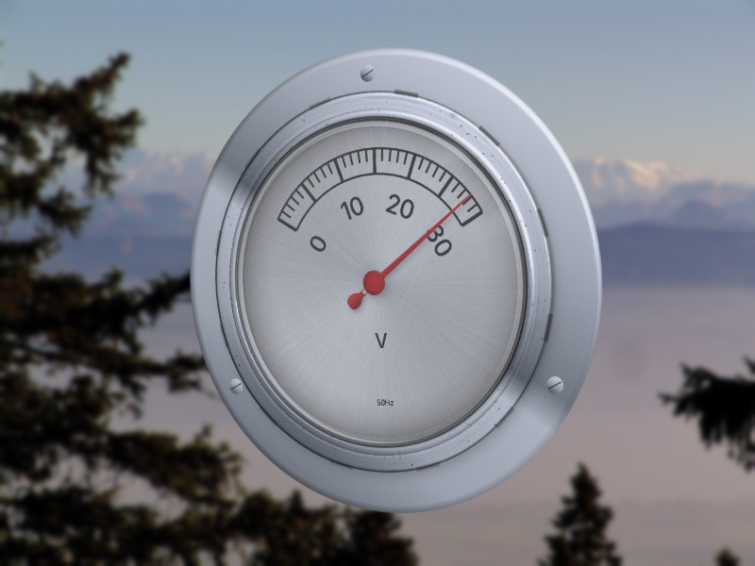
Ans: 28 V
